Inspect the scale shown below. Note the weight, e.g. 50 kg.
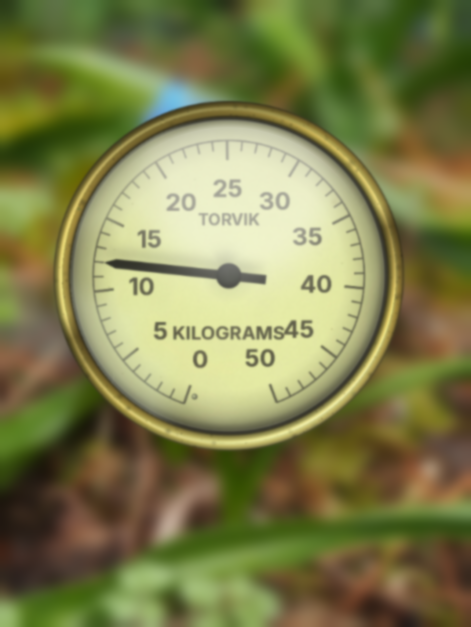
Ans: 12 kg
